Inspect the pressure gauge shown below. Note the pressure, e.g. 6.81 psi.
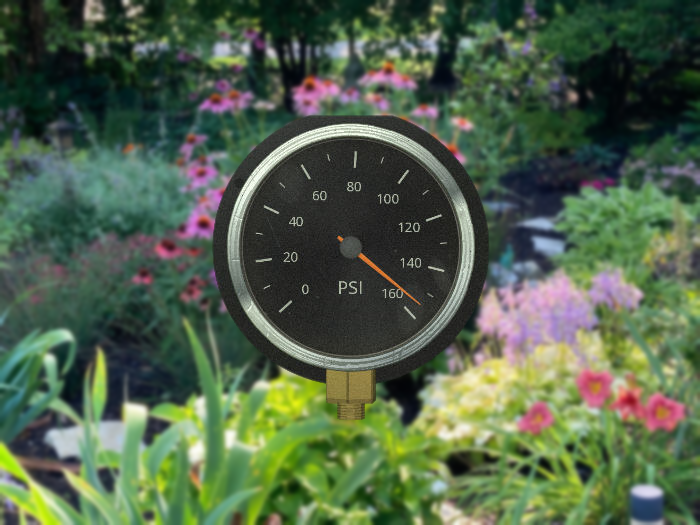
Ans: 155 psi
